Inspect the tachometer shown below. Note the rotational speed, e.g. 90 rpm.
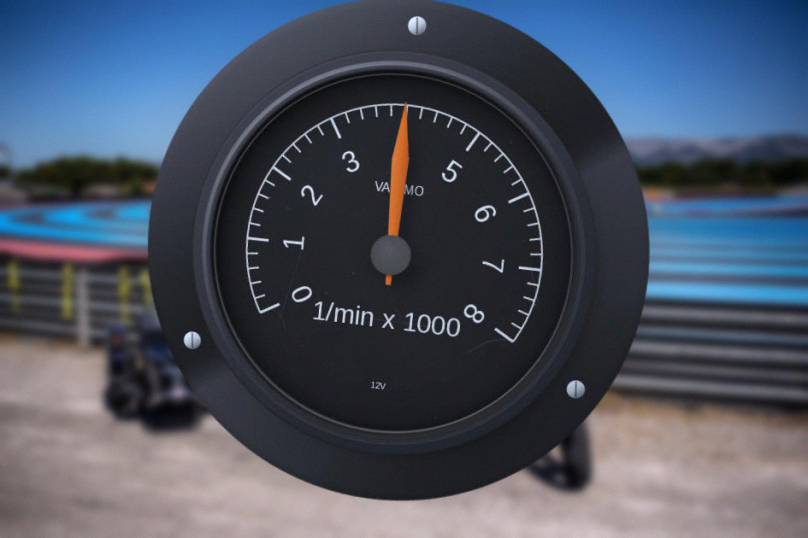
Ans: 4000 rpm
